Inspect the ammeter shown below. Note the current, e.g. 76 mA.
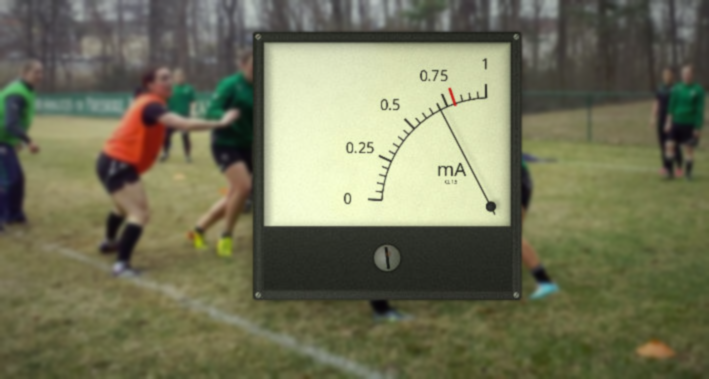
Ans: 0.7 mA
